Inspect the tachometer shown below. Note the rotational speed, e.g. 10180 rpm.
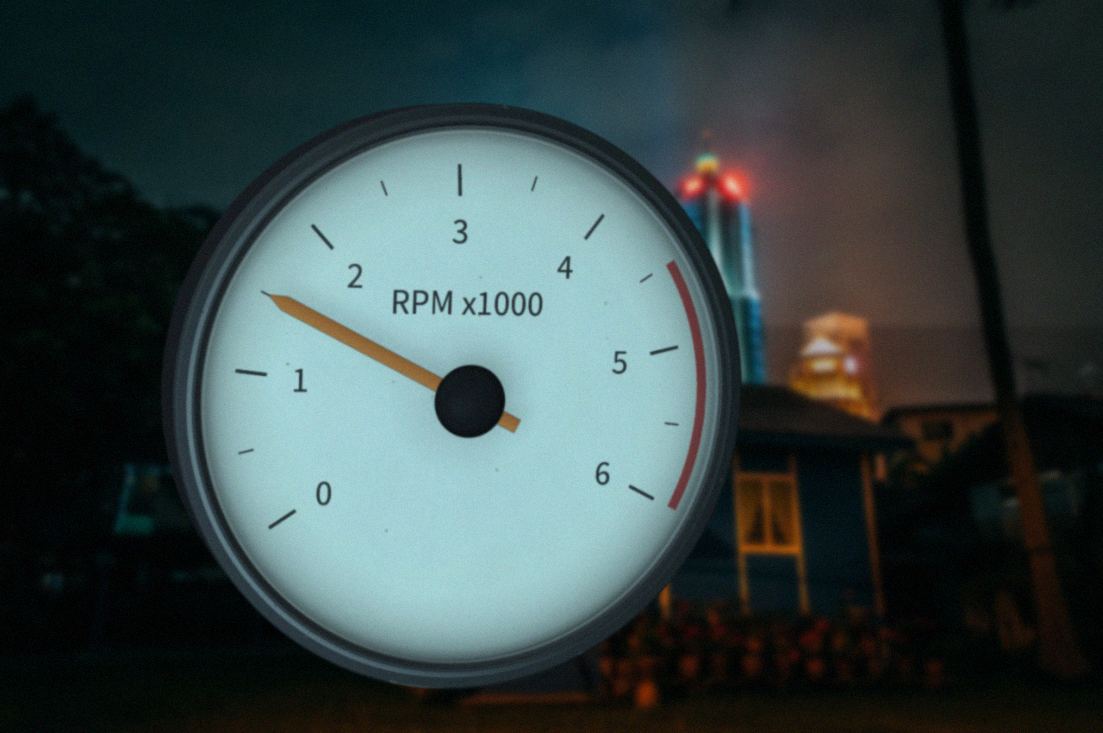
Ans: 1500 rpm
